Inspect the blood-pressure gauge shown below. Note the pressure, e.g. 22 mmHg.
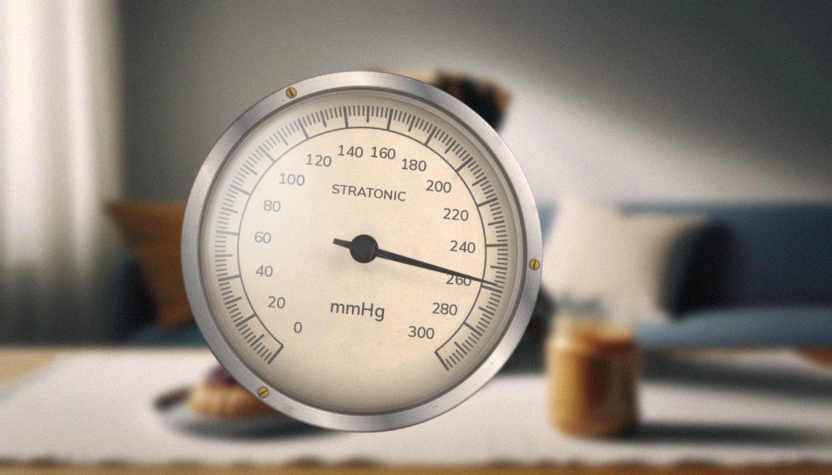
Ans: 258 mmHg
